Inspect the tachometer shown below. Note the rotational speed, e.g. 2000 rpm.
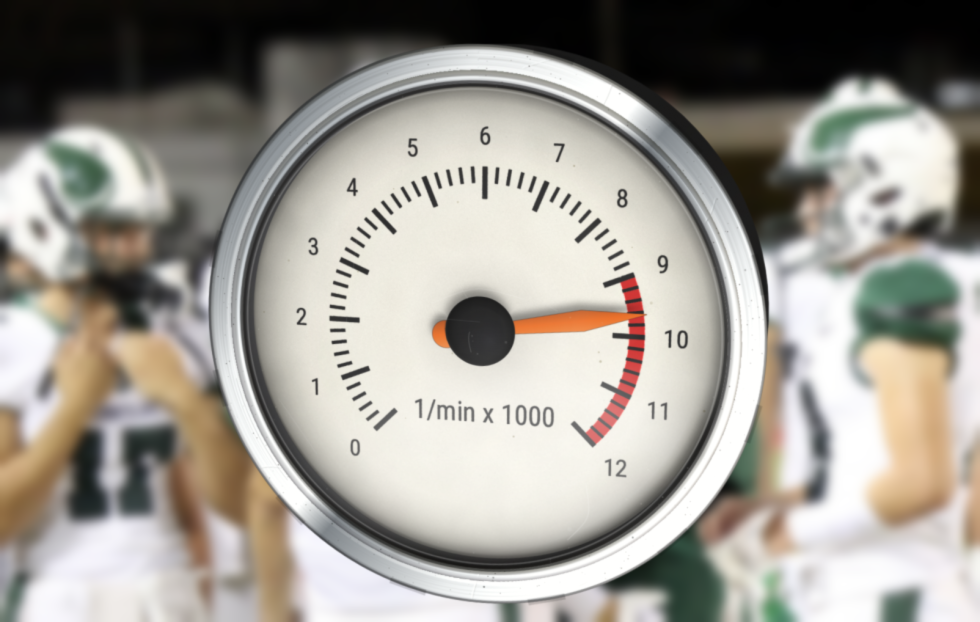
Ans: 9600 rpm
